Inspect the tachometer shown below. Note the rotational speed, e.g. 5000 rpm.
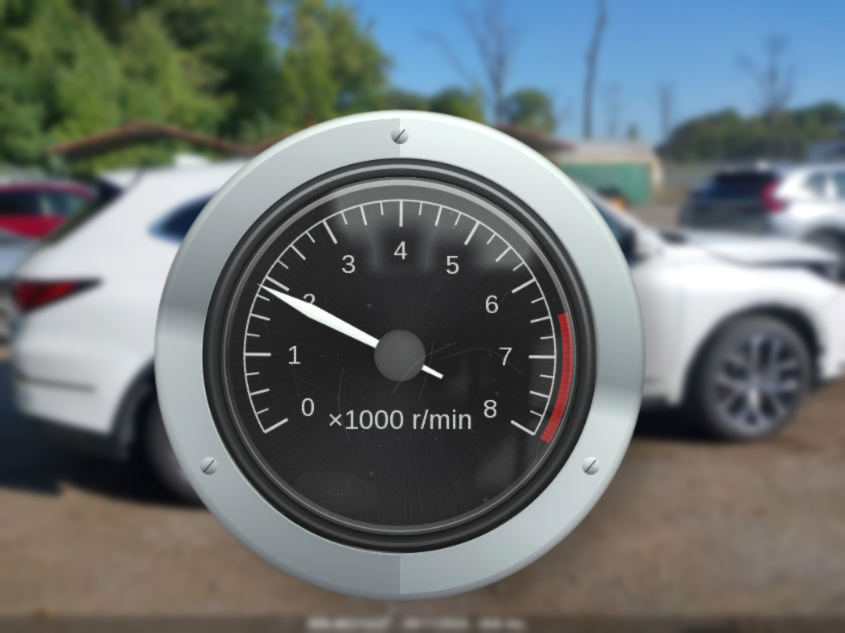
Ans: 1875 rpm
